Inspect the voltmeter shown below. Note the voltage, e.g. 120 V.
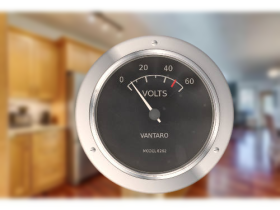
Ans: 5 V
